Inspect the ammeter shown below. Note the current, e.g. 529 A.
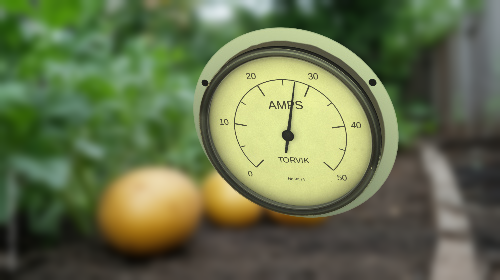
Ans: 27.5 A
